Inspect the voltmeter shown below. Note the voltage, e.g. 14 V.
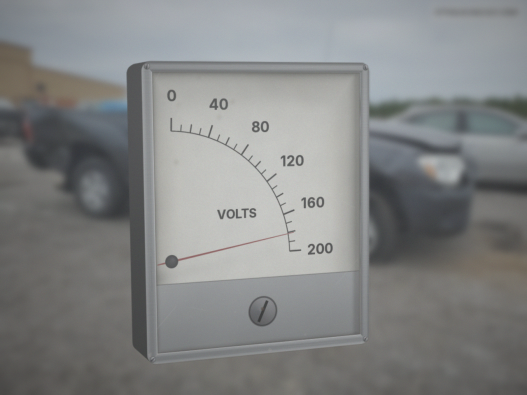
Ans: 180 V
